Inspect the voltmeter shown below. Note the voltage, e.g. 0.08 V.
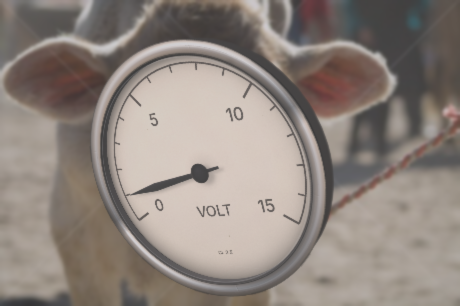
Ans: 1 V
